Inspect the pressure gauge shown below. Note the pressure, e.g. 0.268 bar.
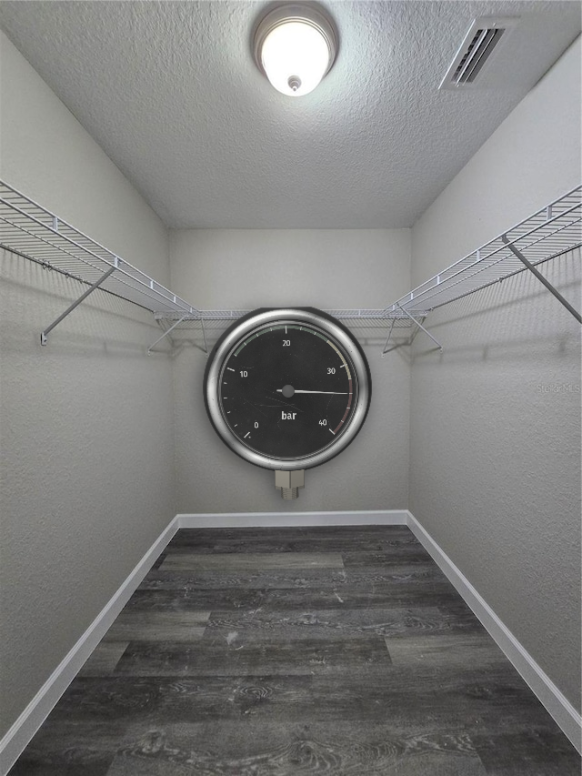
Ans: 34 bar
